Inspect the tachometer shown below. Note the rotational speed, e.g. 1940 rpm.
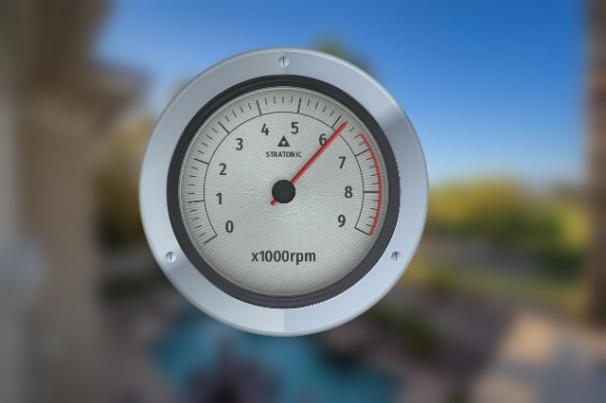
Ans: 6200 rpm
